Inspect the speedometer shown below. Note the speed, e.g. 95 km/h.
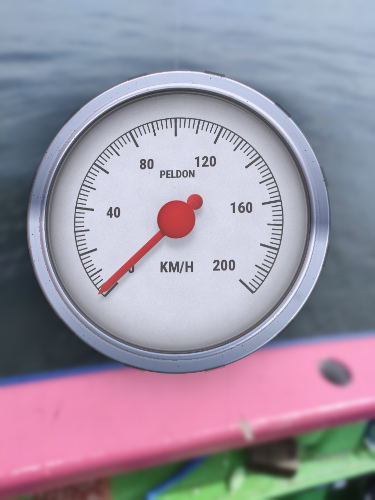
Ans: 2 km/h
